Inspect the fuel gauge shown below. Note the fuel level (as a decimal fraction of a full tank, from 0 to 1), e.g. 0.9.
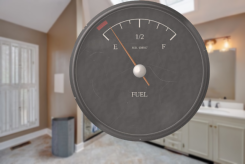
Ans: 0.125
